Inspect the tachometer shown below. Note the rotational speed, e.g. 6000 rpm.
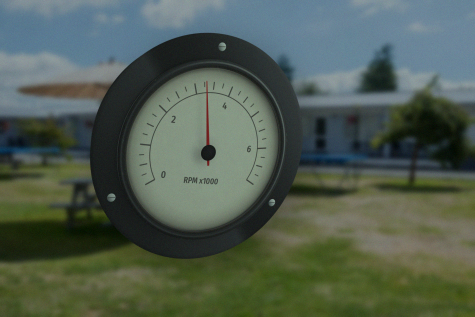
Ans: 3250 rpm
